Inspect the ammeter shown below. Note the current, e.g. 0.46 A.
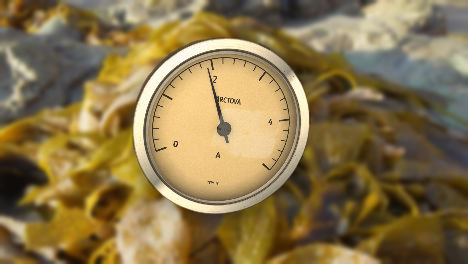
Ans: 1.9 A
